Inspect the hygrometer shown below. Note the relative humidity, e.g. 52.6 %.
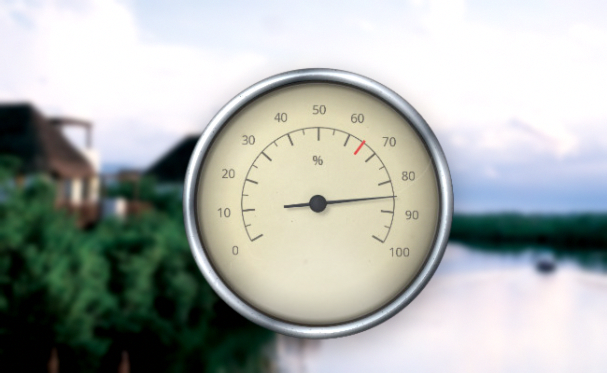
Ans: 85 %
